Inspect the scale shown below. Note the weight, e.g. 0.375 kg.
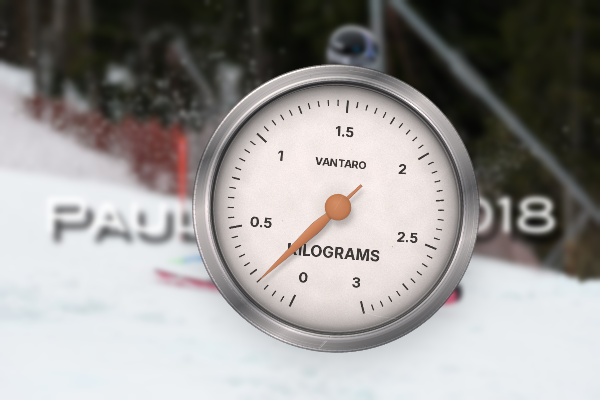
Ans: 0.2 kg
